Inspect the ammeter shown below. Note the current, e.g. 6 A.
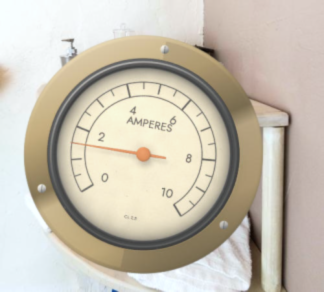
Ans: 1.5 A
